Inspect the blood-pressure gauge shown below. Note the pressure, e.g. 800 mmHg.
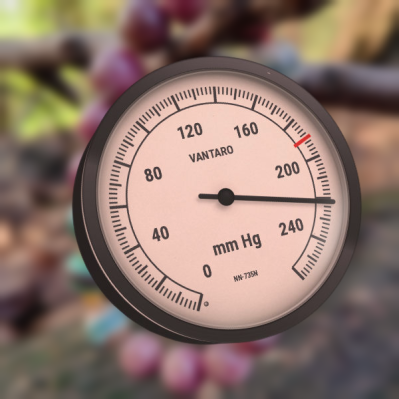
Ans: 222 mmHg
